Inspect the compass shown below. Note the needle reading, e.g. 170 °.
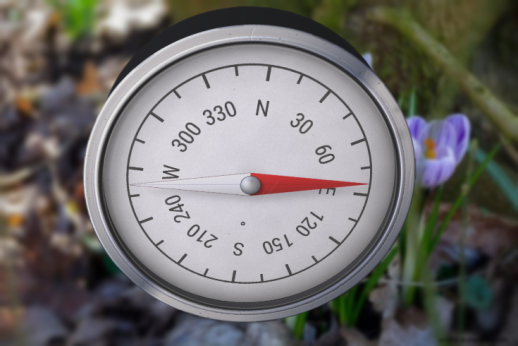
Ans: 82.5 °
